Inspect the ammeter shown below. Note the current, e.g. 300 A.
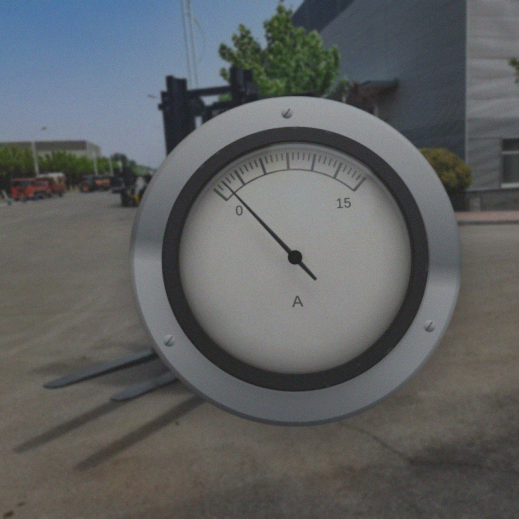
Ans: 1 A
